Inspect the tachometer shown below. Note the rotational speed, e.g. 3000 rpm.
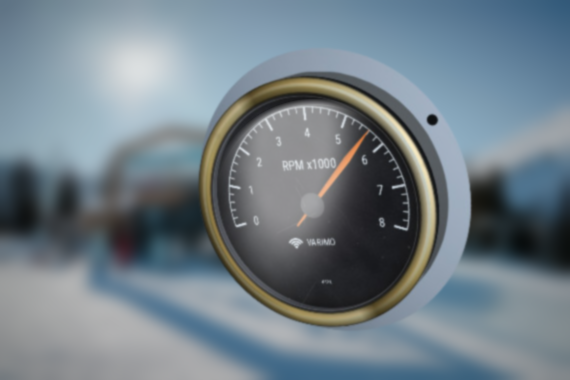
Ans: 5600 rpm
